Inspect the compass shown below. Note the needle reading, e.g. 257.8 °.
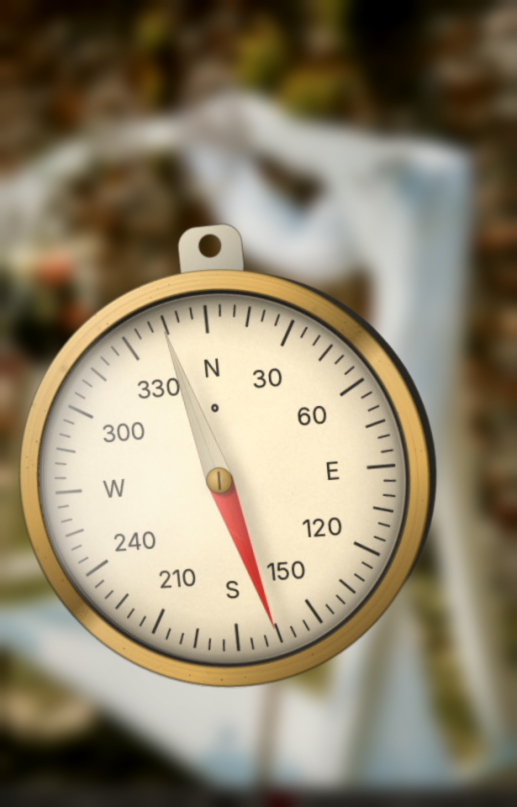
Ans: 165 °
